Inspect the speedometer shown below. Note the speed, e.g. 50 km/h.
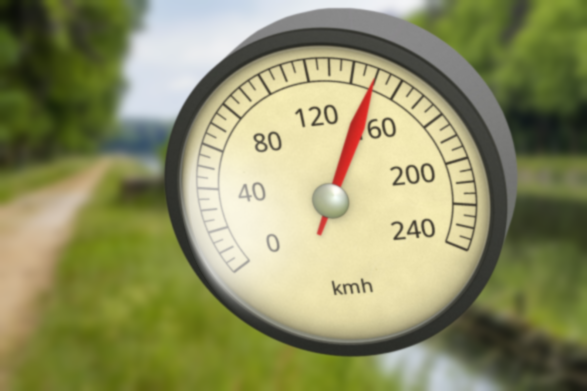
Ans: 150 km/h
